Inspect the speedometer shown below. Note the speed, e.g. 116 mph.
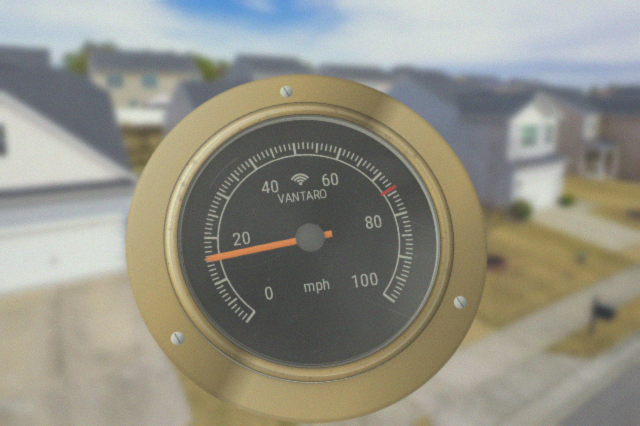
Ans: 15 mph
